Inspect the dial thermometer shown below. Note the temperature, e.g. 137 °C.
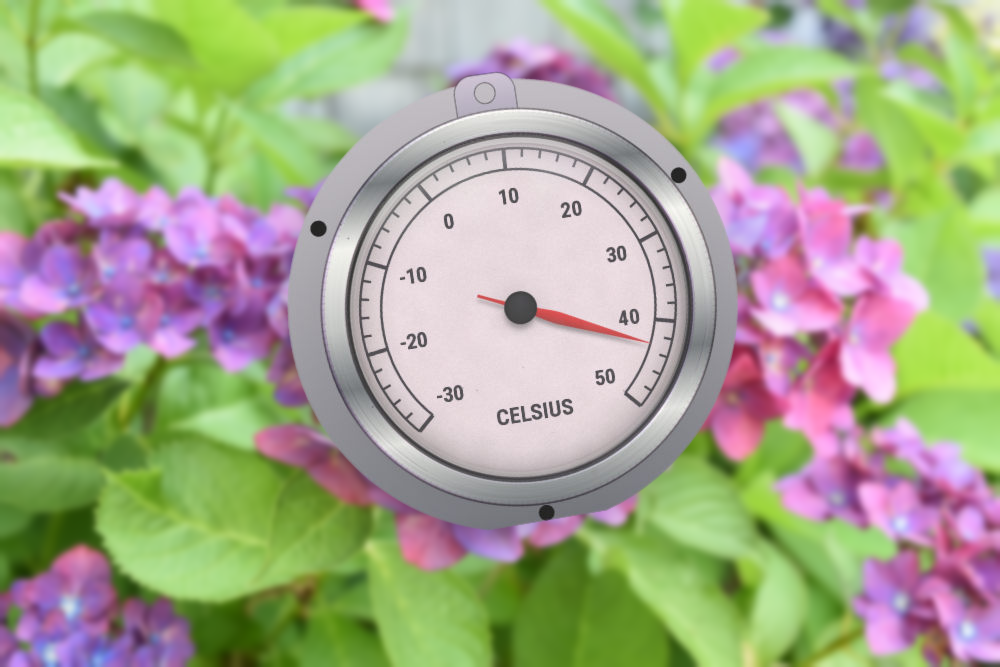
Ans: 43 °C
